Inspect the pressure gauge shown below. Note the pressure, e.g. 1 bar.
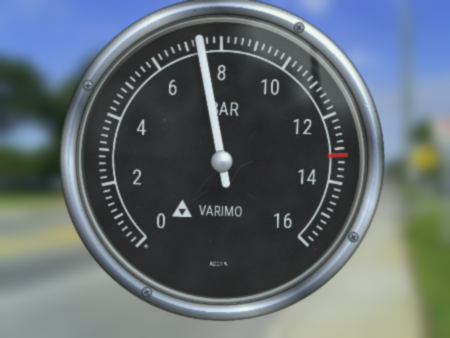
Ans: 7.4 bar
